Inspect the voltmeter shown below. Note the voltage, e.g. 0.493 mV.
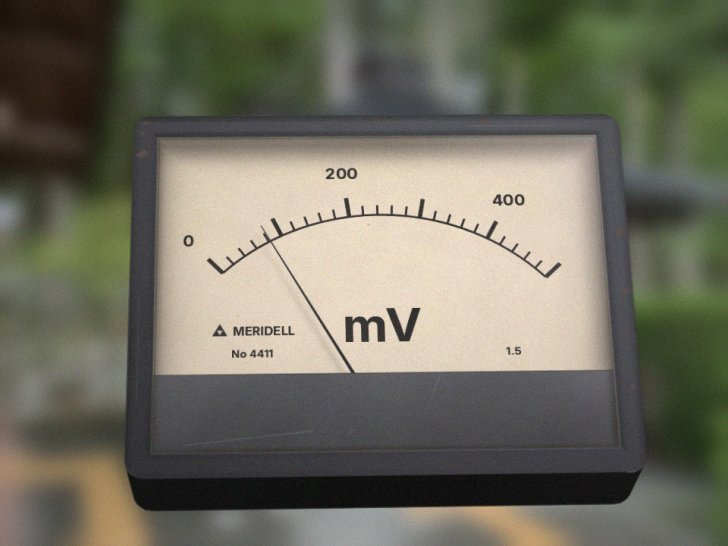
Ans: 80 mV
